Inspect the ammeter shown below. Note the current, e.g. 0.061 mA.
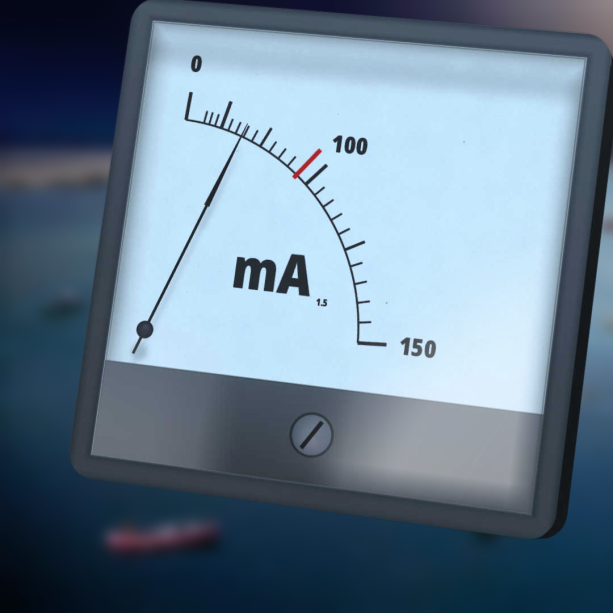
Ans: 65 mA
